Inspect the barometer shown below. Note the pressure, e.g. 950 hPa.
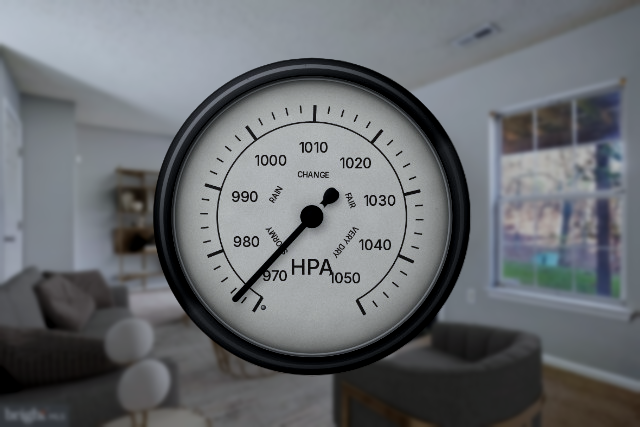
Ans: 973 hPa
